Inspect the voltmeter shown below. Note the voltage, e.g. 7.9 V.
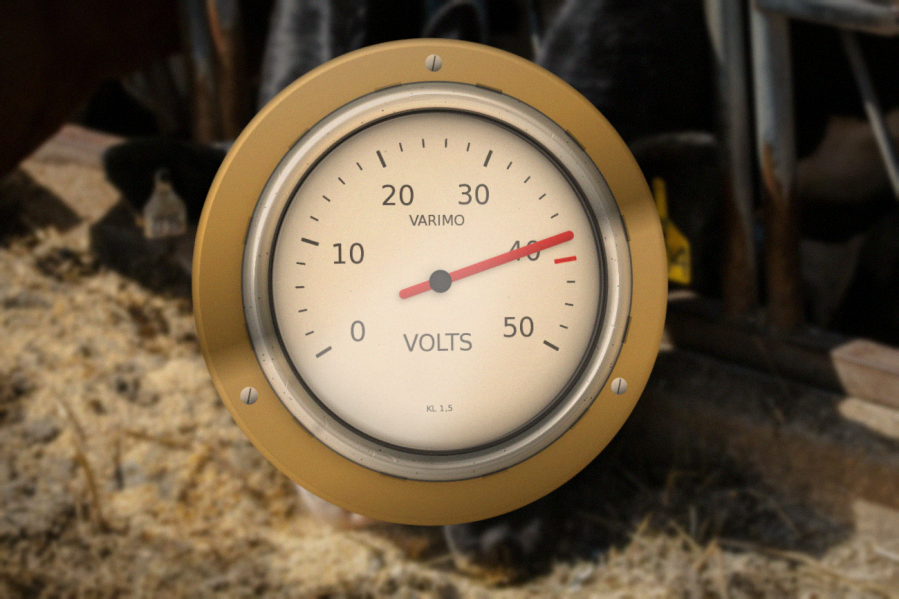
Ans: 40 V
